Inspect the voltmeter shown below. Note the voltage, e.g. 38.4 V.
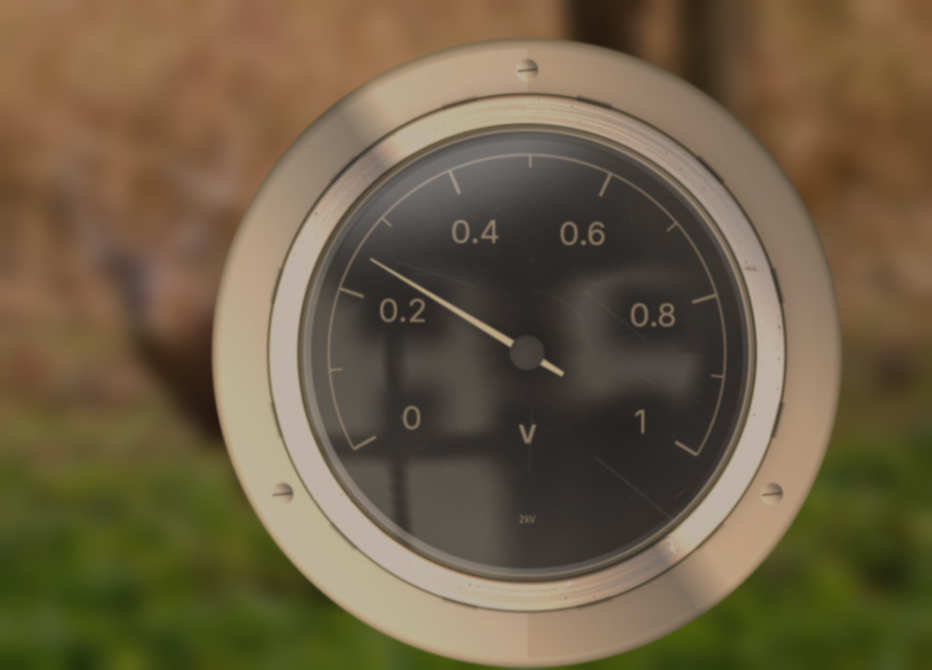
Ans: 0.25 V
